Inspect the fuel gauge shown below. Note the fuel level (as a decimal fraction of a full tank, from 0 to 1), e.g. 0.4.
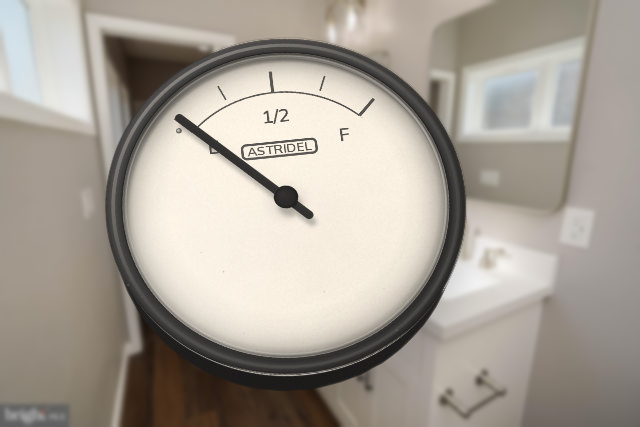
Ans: 0
